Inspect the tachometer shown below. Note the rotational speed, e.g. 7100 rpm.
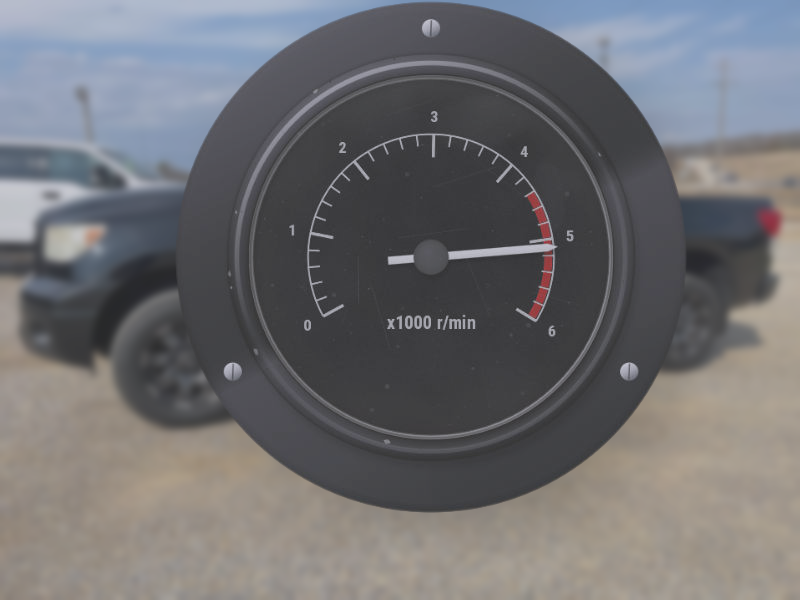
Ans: 5100 rpm
